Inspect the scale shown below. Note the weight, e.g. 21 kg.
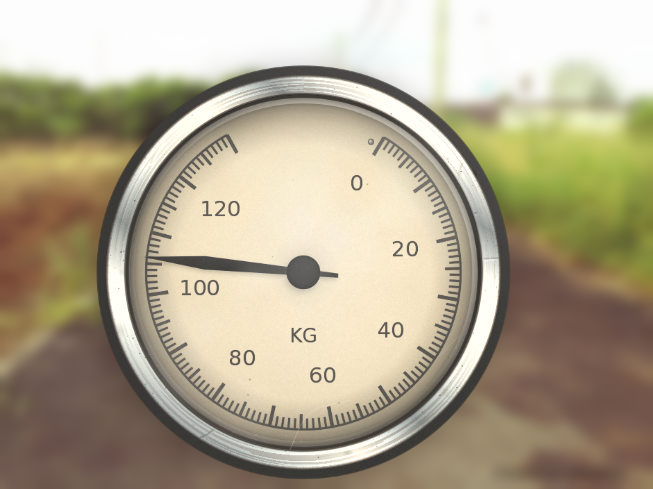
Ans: 106 kg
